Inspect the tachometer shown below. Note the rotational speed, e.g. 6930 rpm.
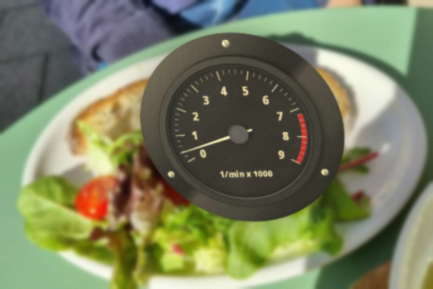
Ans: 400 rpm
